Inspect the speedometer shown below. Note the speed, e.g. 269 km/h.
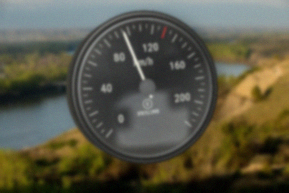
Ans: 95 km/h
